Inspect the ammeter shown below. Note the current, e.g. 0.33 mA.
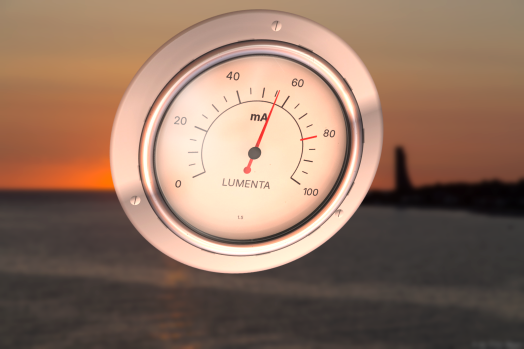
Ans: 55 mA
